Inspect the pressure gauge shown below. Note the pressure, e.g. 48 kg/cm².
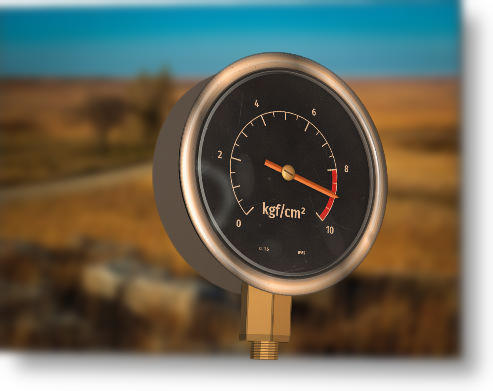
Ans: 9 kg/cm²
